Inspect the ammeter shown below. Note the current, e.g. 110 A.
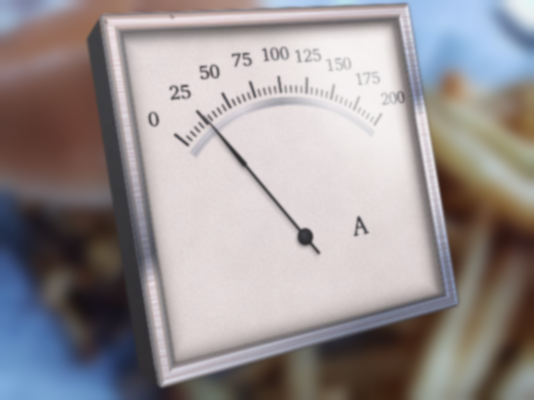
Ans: 25 A
